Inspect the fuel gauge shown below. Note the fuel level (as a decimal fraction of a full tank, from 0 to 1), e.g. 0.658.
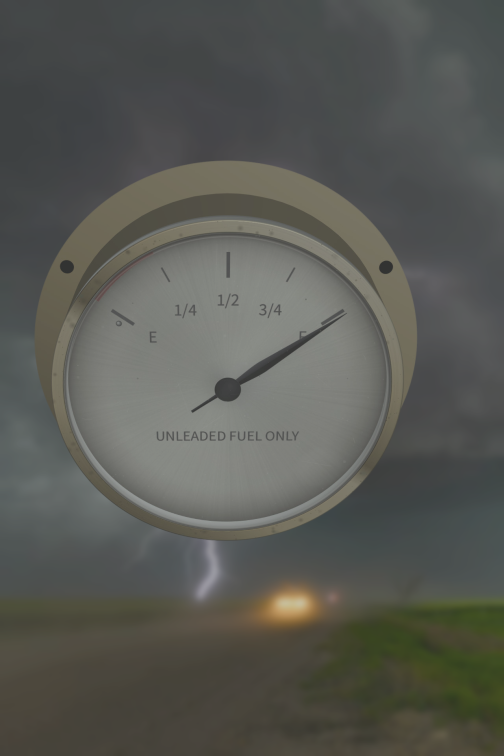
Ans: 1
